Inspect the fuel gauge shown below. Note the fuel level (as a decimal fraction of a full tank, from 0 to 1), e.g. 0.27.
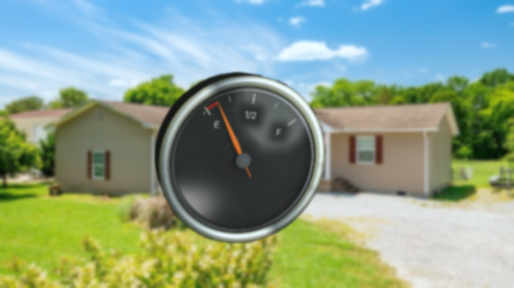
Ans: 0.125
